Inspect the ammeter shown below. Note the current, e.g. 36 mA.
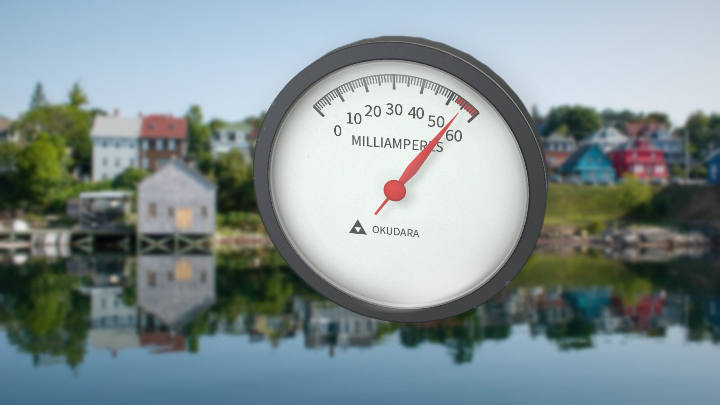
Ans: 55 mA
